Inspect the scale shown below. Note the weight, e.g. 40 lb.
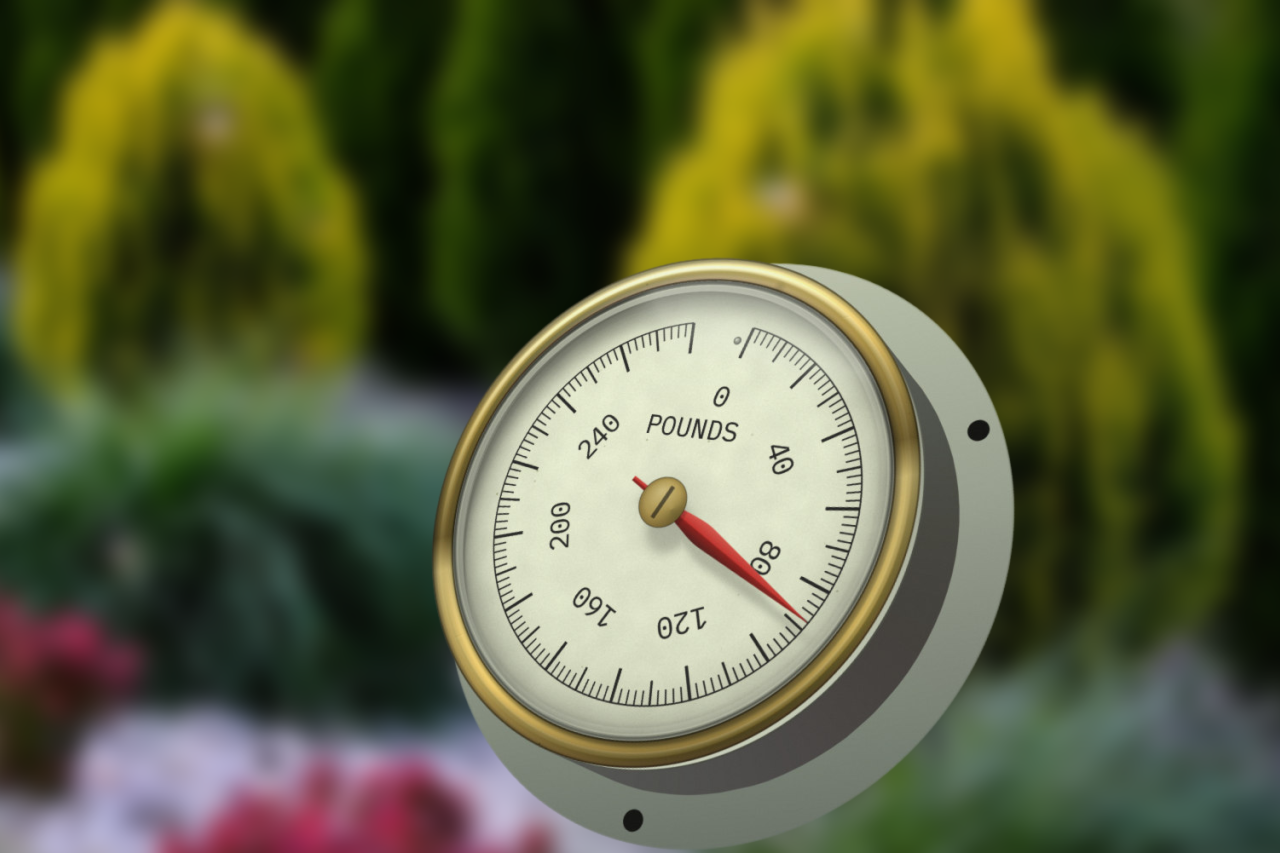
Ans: 88 lb
